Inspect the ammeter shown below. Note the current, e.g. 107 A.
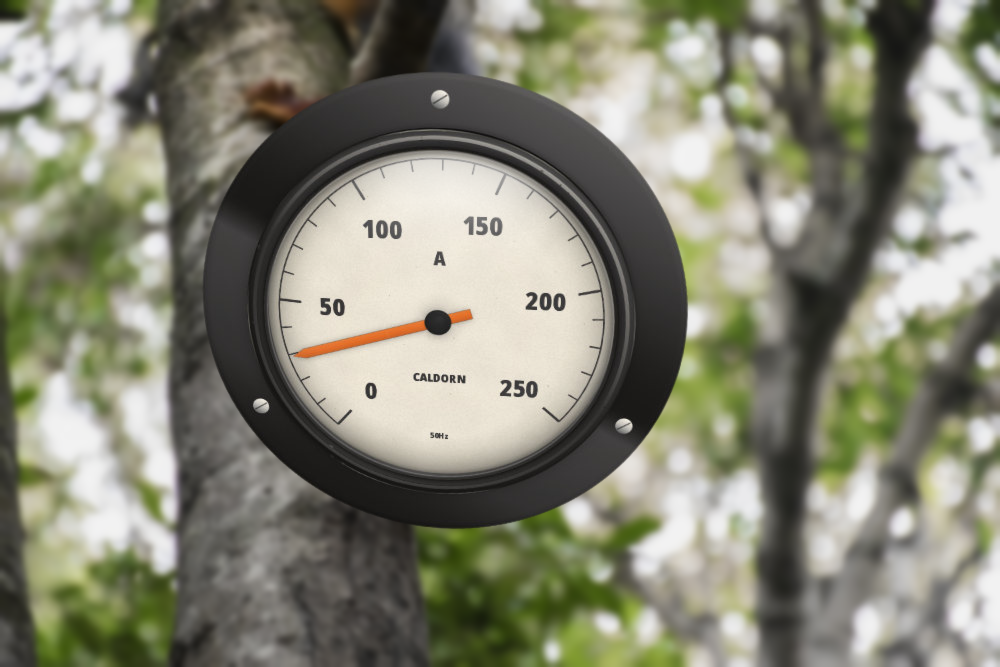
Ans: 30 A
